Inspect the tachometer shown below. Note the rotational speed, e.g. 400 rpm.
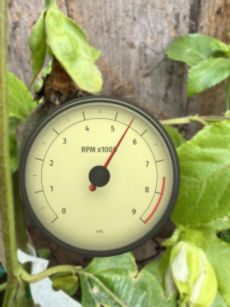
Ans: 5500 rpm
